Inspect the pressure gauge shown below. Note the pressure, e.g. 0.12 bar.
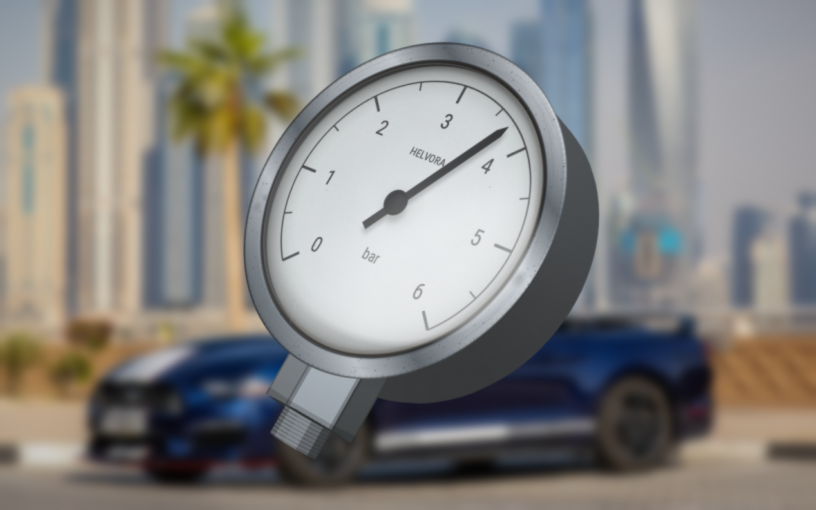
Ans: 3.75 bar
